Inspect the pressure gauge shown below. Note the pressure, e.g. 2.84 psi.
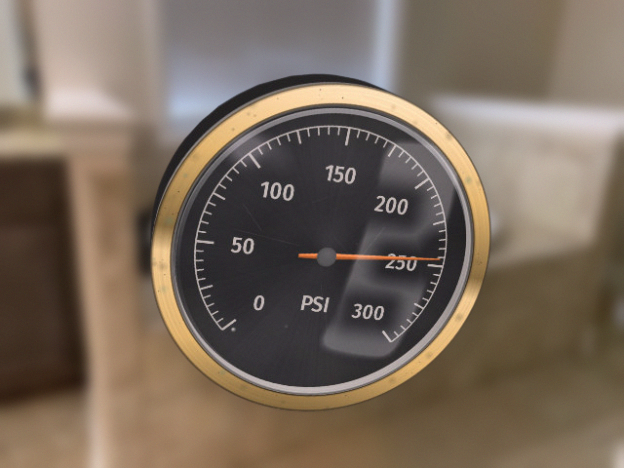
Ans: 245 psi
